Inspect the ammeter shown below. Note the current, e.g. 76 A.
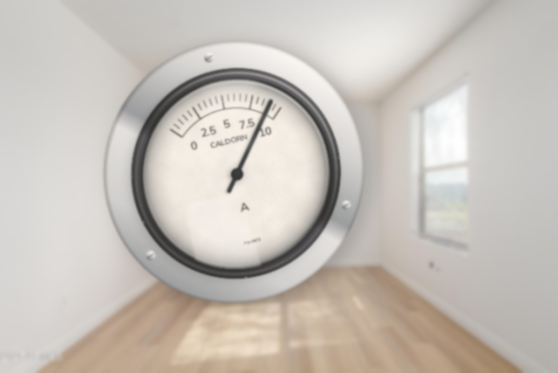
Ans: 9 A
